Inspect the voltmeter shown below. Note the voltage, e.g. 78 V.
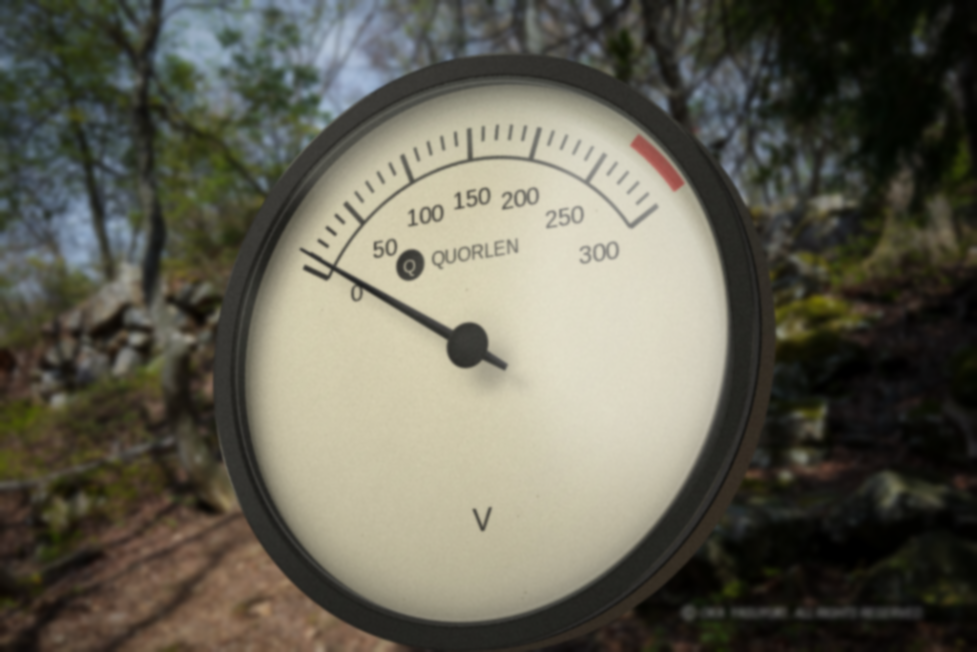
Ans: 10 V
